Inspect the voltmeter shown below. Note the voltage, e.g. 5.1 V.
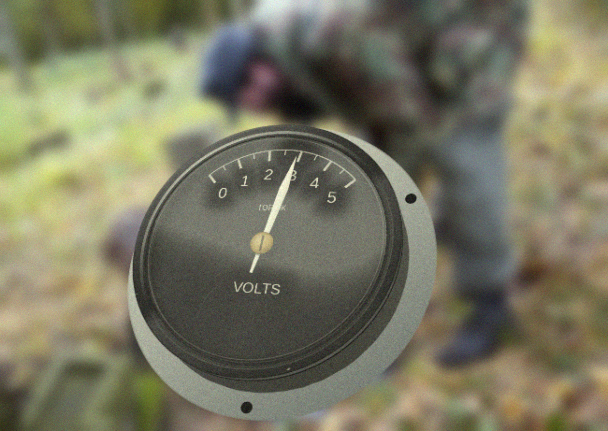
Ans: 3 V
